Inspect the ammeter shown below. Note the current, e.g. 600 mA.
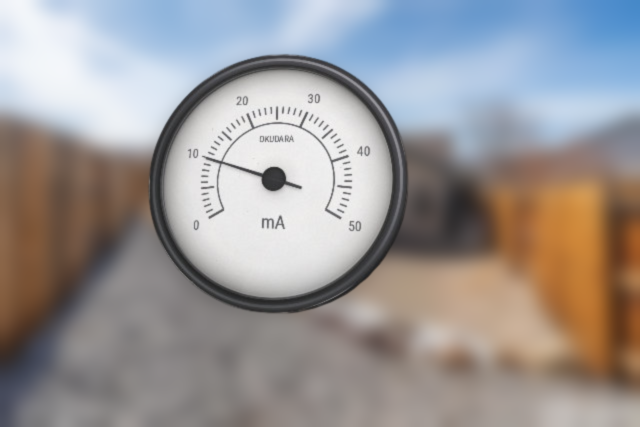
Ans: 10 mA
